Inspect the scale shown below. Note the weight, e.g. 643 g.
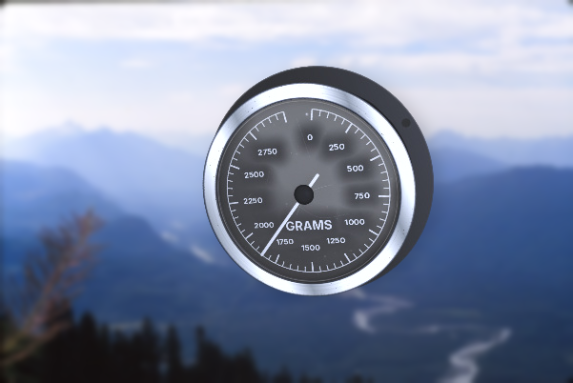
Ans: 1850 g
